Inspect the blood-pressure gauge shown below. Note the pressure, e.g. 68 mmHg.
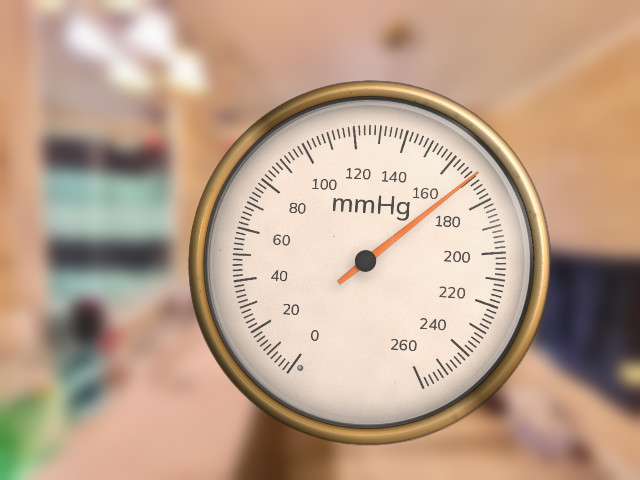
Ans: 170 mmHg
